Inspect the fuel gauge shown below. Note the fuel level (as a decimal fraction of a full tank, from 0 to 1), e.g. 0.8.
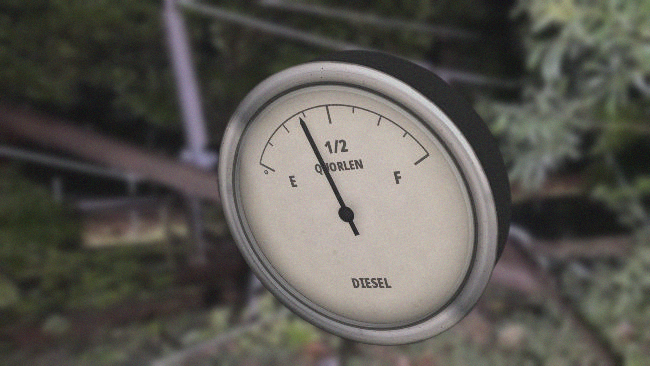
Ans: 0.375
